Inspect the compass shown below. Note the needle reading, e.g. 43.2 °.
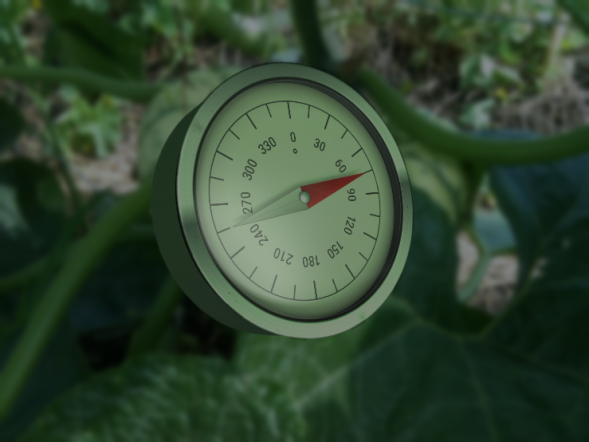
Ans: 75 °
